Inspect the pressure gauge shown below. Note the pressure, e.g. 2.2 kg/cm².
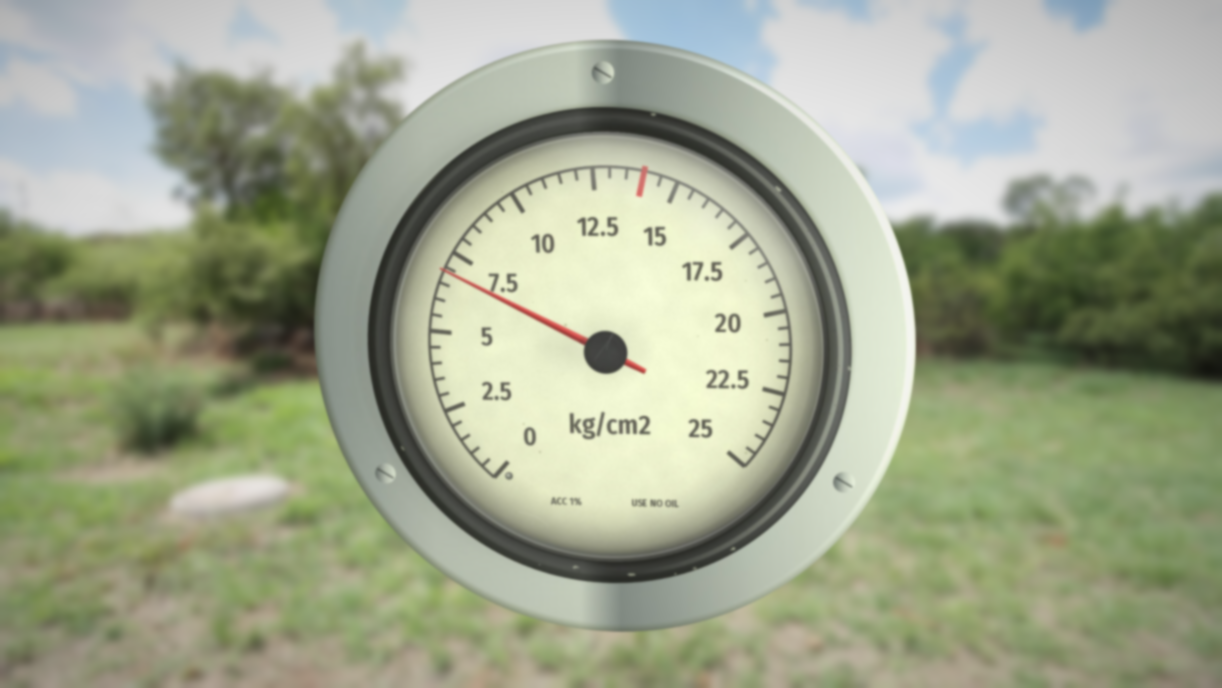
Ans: 7 kg/cm²
